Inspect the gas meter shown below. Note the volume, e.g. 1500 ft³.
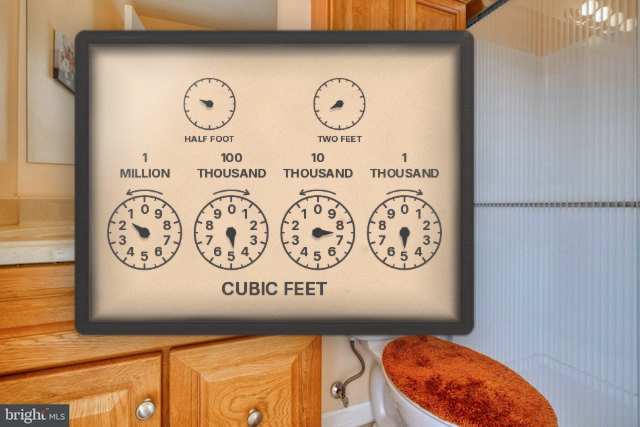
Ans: 147500 ft³
